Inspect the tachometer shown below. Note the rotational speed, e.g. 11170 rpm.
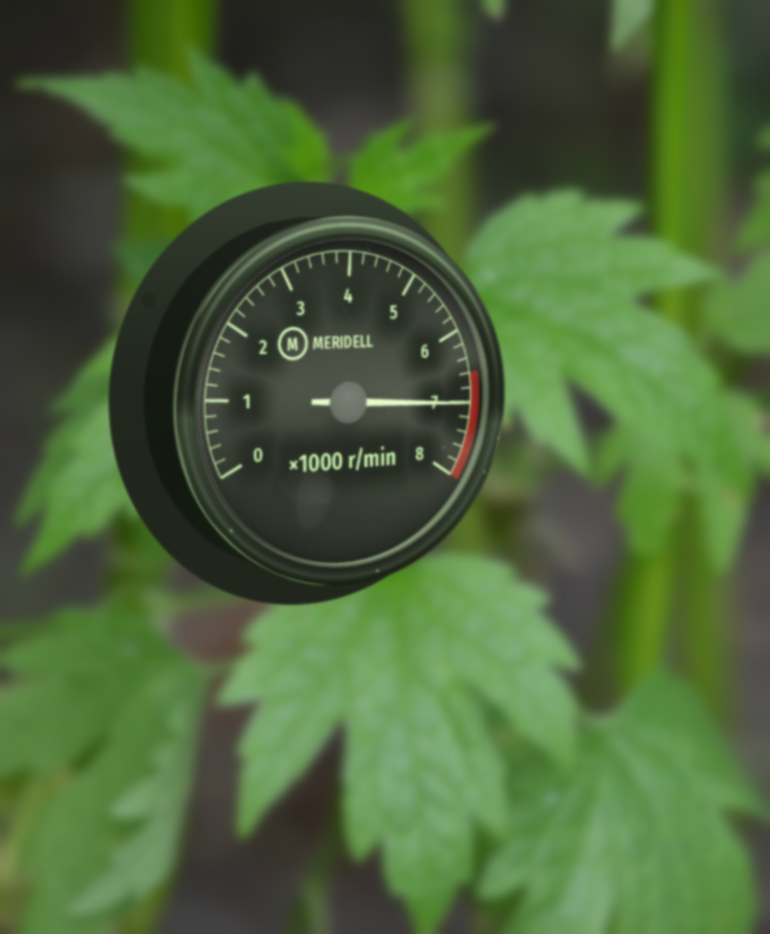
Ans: 7000 rpm
